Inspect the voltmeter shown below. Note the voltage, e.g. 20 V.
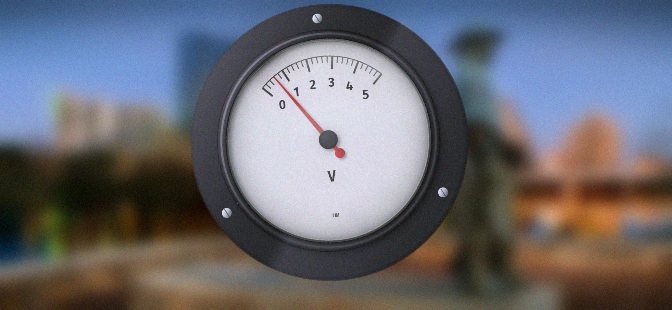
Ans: 0.6 V
